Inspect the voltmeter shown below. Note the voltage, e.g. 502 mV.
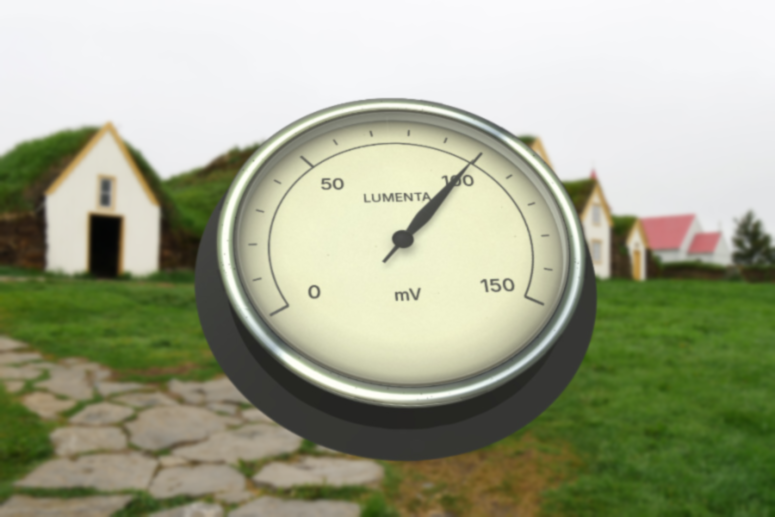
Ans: 100 mV
